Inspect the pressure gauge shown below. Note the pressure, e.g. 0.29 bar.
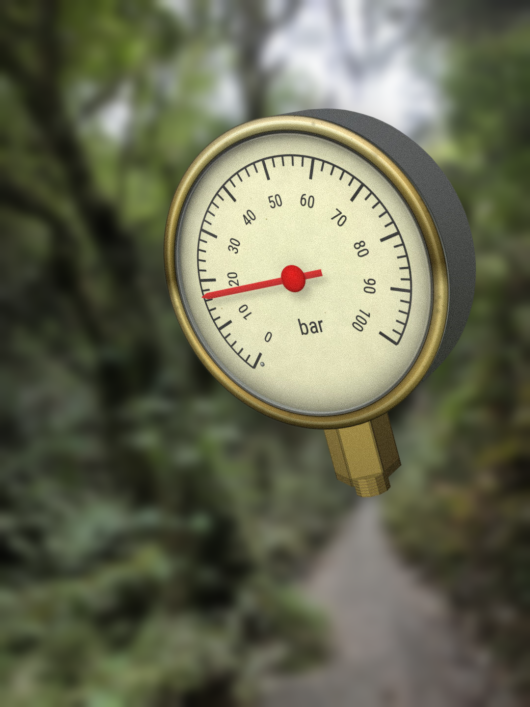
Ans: 17 bar
